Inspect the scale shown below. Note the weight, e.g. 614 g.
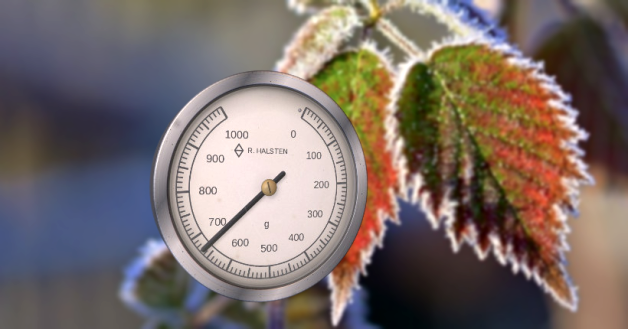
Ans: 670 g
